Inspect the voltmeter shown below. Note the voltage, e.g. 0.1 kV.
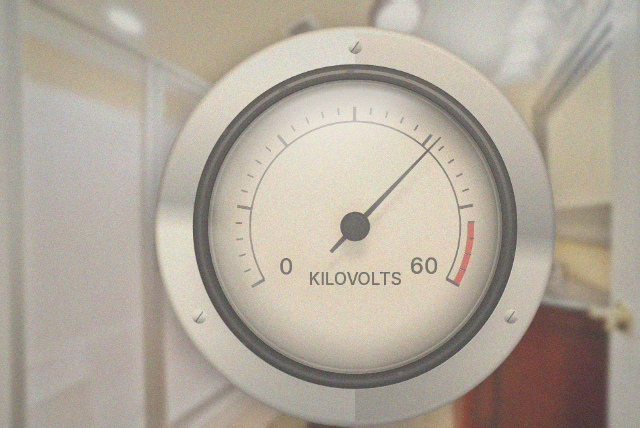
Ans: 41 kV
